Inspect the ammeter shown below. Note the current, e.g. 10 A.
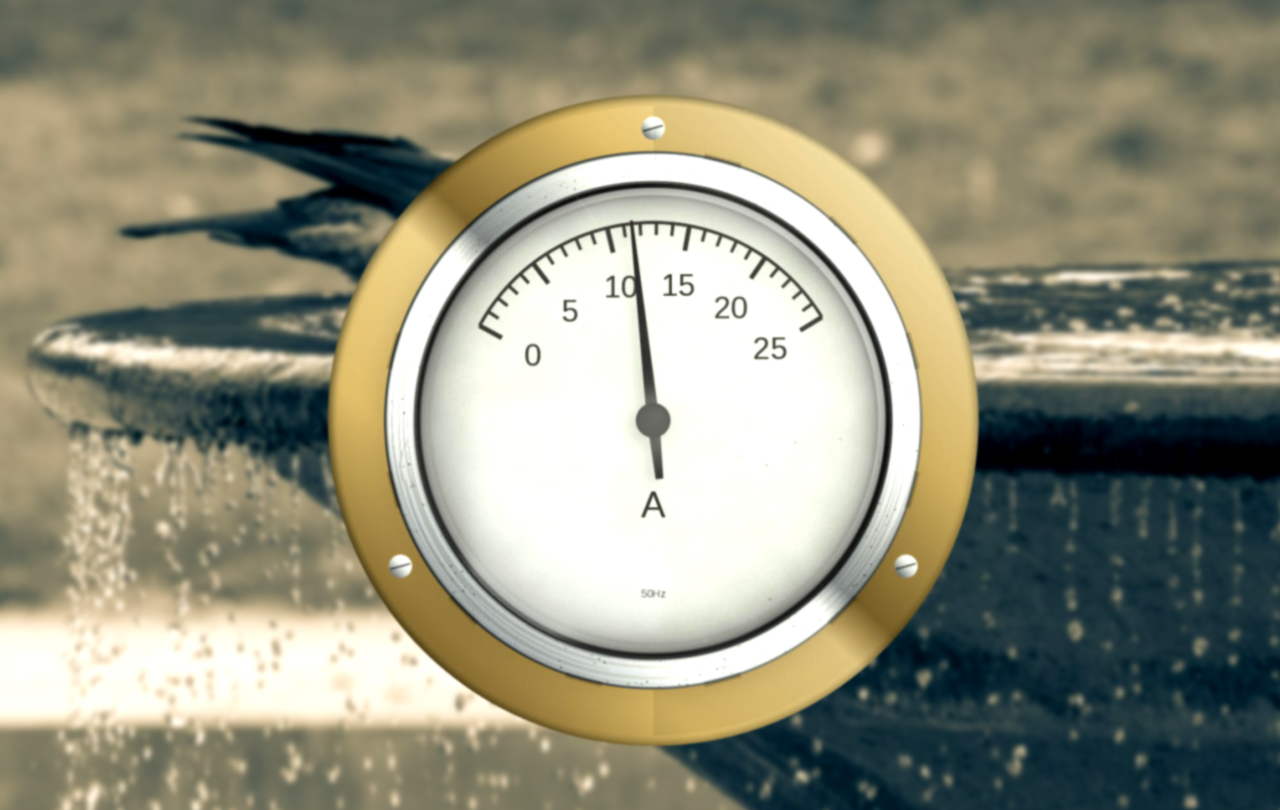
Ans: 11.5 A
